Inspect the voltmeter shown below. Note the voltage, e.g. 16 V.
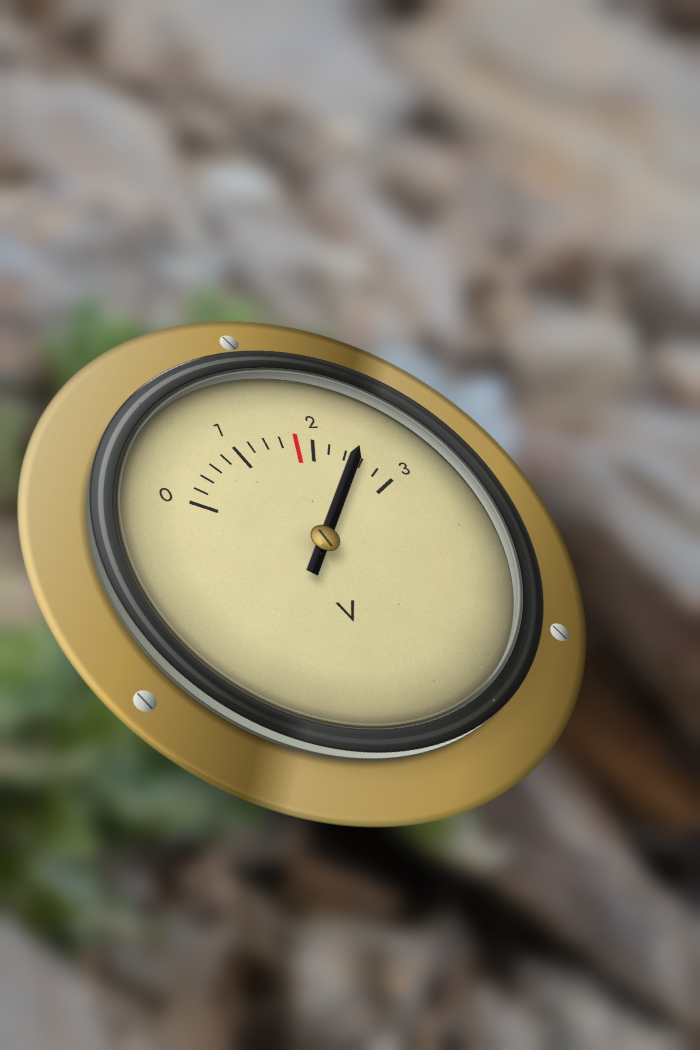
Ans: 2.5 V
